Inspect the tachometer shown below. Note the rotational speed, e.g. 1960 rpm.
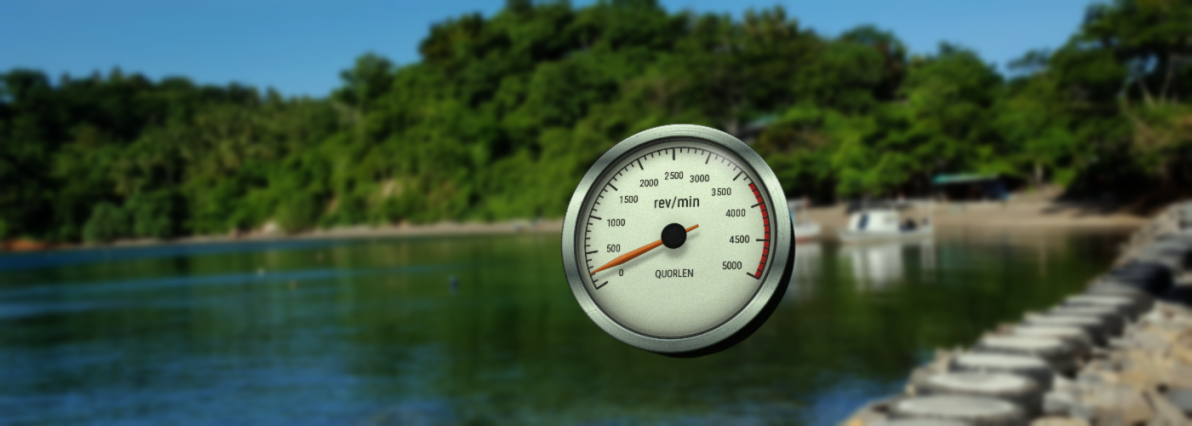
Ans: 200 rpm
